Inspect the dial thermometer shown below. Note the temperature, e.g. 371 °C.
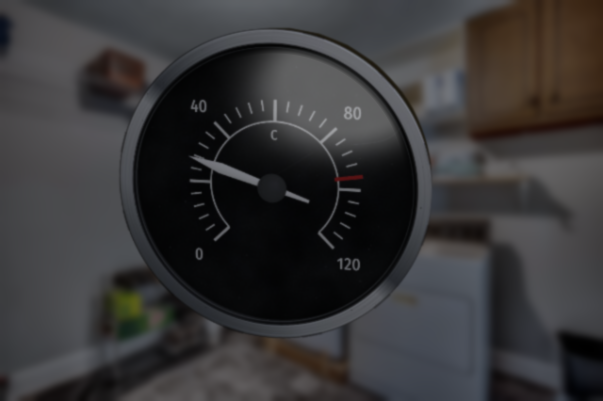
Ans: 28 °C
